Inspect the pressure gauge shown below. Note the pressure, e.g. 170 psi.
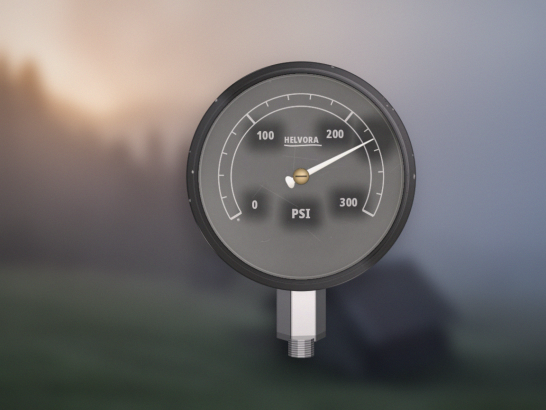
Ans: 230 psi
